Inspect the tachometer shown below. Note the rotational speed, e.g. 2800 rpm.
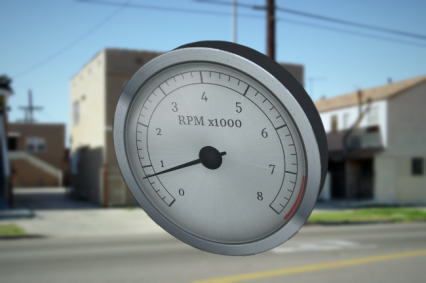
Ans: 800 rpm
